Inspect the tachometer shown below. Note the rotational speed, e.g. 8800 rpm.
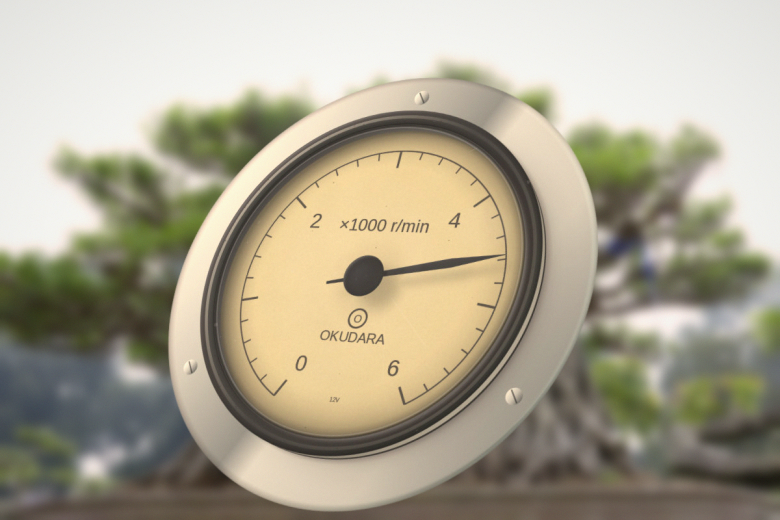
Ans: 4600 rpm
